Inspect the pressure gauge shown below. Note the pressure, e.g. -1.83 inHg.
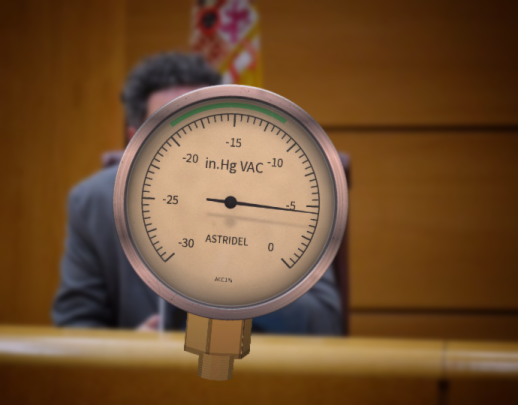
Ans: -4.5 inHg
